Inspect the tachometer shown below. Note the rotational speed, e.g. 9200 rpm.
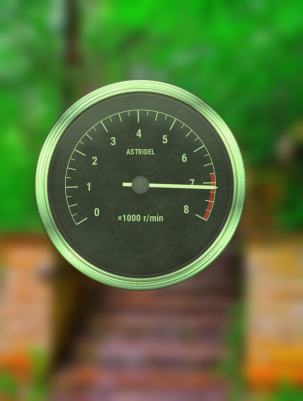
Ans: 7125 rpm
